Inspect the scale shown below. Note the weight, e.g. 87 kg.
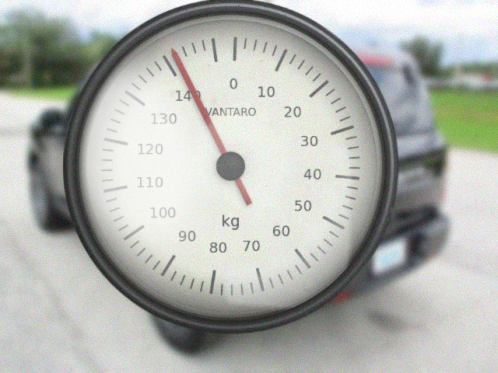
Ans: 142 kg
